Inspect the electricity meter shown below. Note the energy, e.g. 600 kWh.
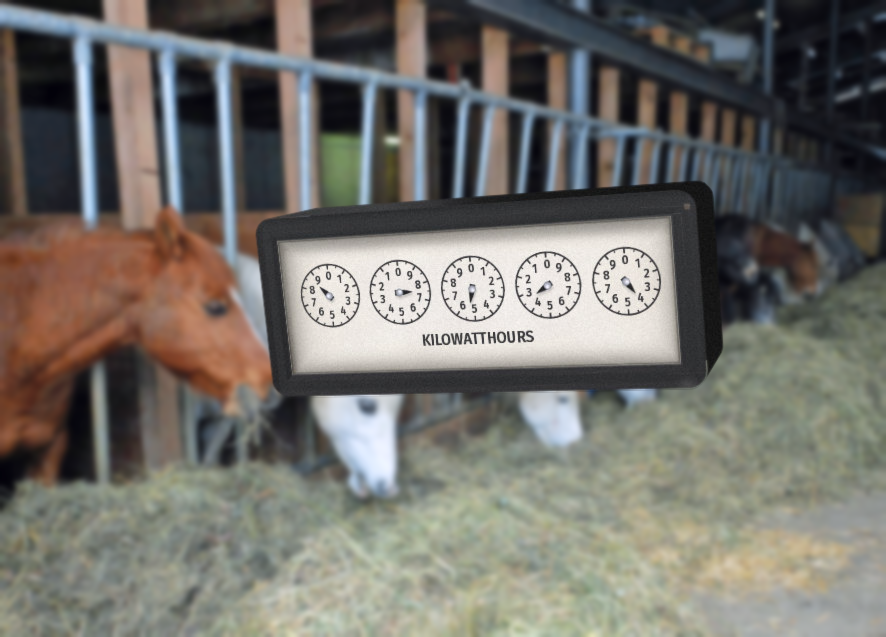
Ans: 87534 kWh
